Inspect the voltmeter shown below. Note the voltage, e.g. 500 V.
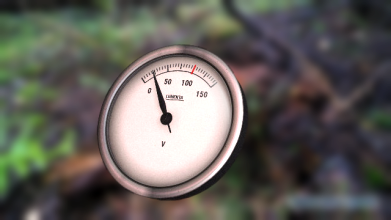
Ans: 25 V
